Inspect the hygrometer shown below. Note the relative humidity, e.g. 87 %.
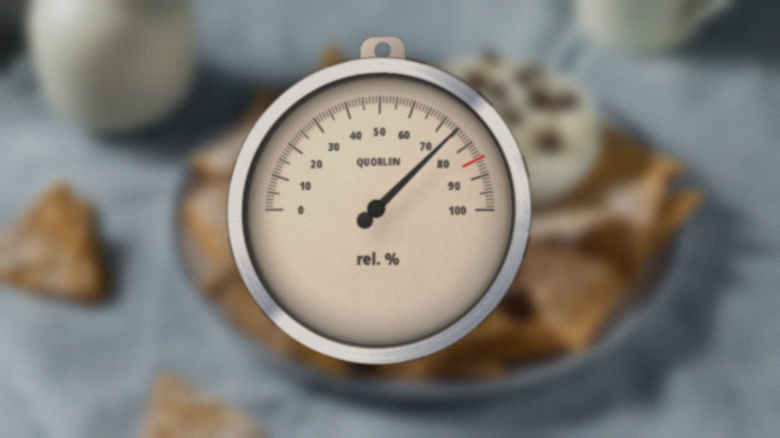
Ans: 75 %
